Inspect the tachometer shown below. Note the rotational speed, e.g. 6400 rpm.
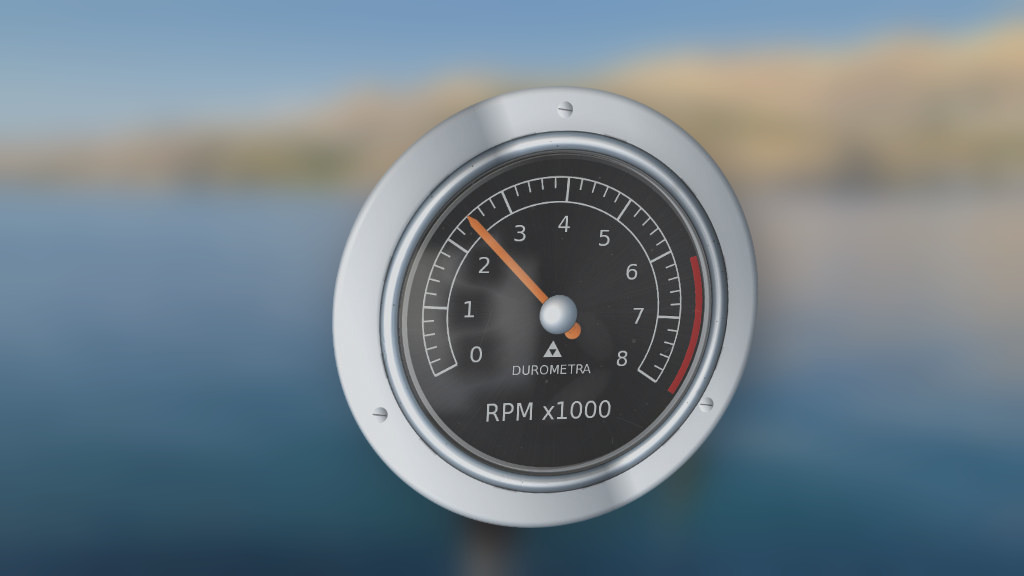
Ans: 2400 rpm
